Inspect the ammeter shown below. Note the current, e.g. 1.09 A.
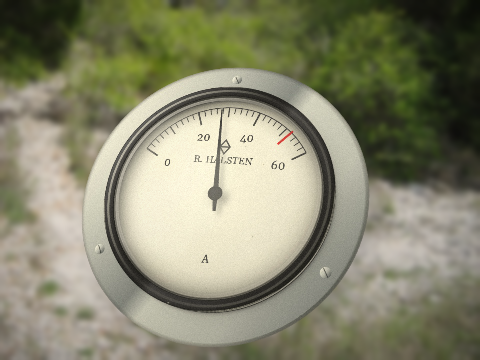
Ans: 28 A
